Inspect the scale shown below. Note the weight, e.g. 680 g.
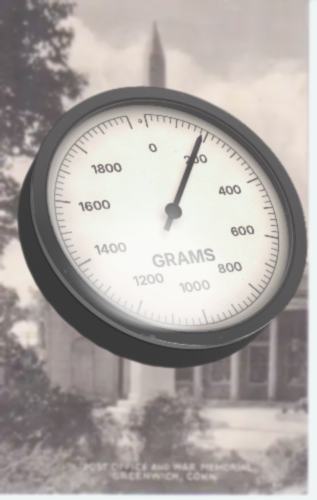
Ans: 180 g
